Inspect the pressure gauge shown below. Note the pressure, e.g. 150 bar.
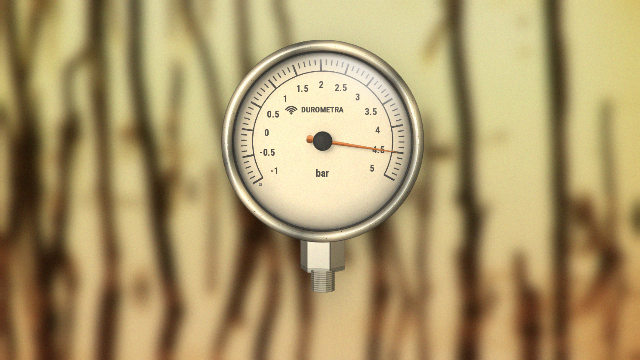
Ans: 4.5 bar
